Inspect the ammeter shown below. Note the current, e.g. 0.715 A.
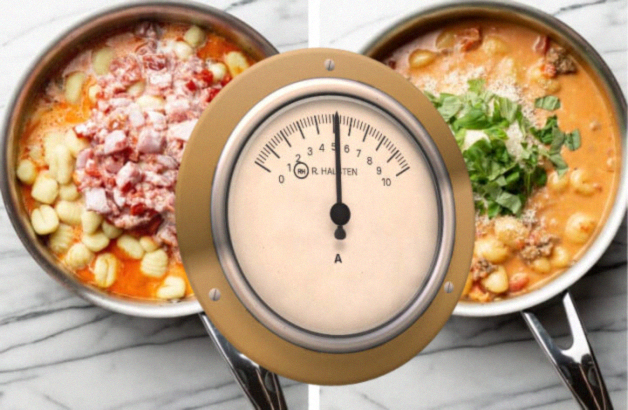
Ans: 5 A
